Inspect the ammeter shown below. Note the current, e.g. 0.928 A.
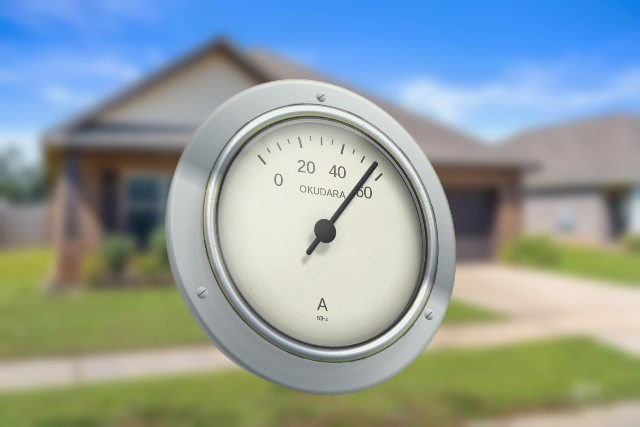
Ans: 55 A
